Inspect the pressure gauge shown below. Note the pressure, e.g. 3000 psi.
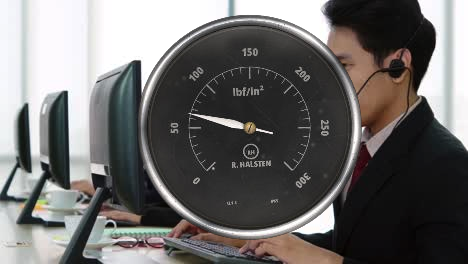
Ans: 65 psi
